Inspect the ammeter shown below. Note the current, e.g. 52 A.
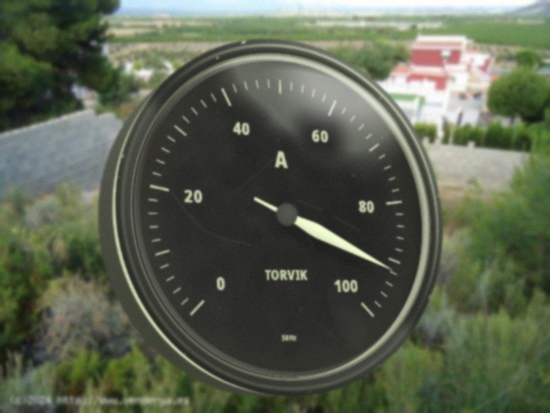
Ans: 92 A
